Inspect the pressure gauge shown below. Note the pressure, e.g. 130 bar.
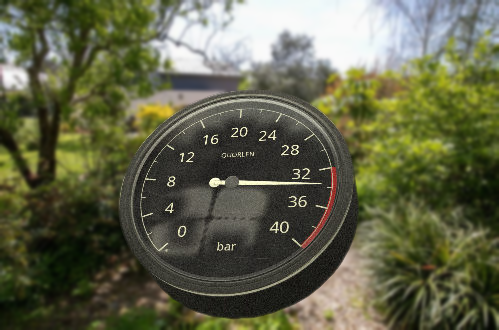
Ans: 34 bar
